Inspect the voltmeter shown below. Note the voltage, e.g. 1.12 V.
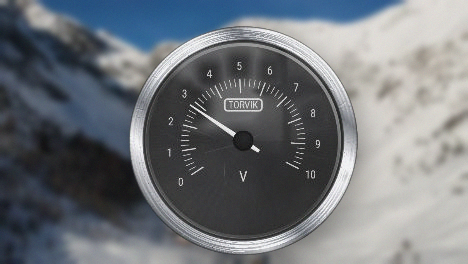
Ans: 2.8 V
